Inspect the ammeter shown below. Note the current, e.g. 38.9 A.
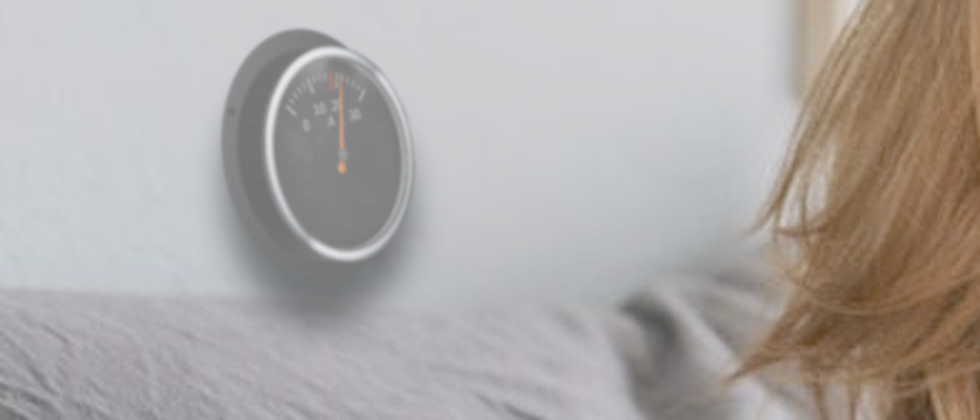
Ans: 20 A
